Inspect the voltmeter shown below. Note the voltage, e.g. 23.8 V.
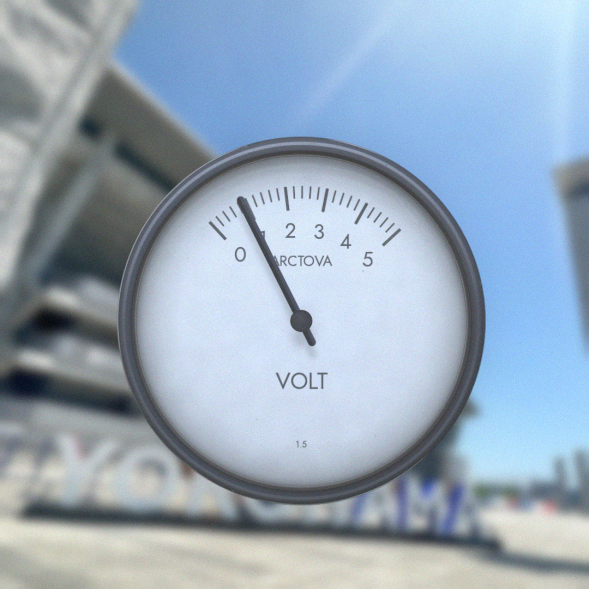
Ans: 0.9 V
